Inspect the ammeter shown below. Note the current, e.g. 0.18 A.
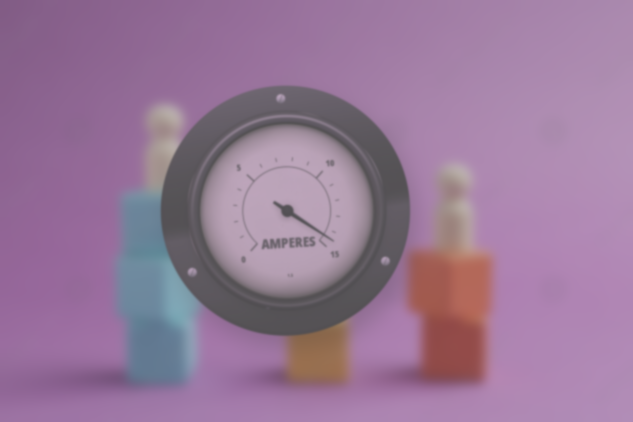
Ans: 14.5 A
